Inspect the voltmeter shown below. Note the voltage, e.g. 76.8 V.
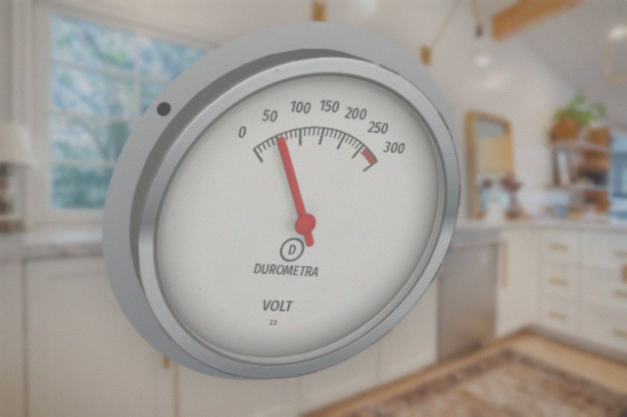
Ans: 50 V
